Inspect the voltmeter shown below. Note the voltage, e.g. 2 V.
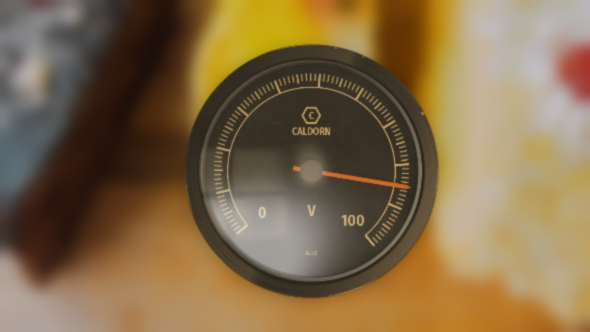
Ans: 85 V
